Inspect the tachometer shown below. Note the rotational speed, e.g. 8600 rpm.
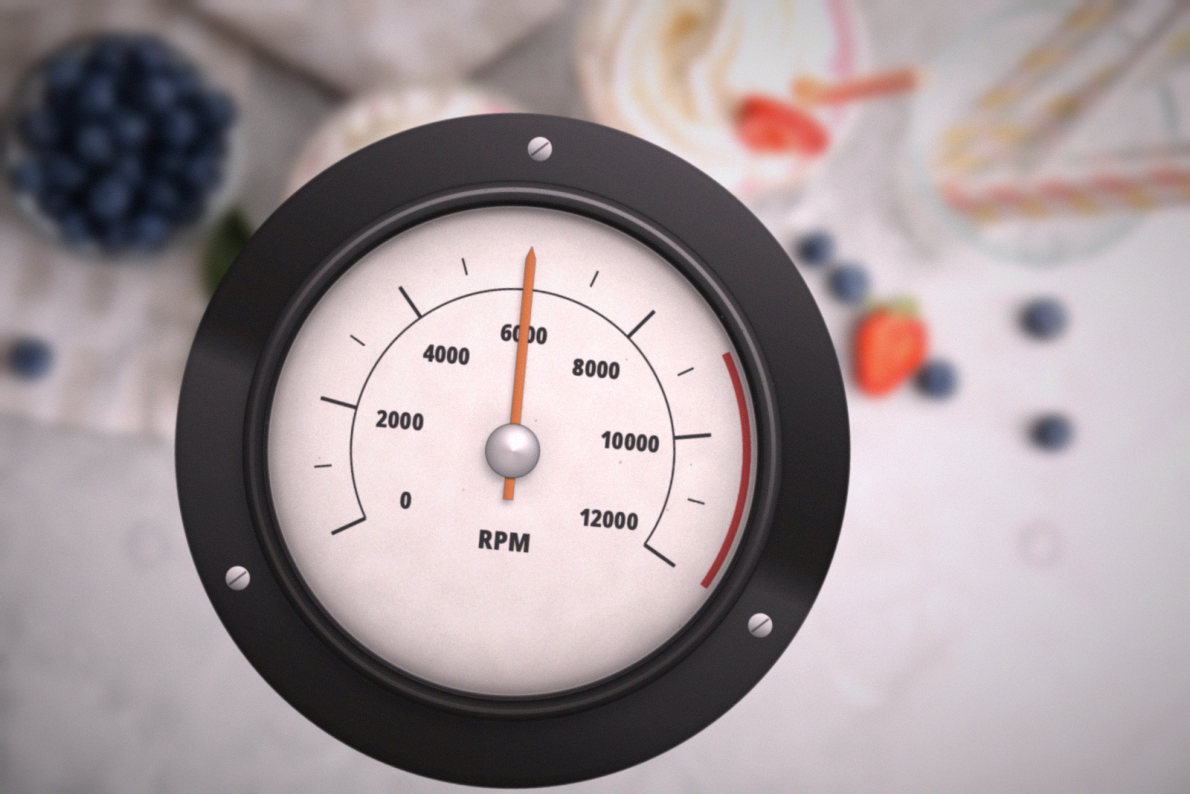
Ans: 6000 rpm
